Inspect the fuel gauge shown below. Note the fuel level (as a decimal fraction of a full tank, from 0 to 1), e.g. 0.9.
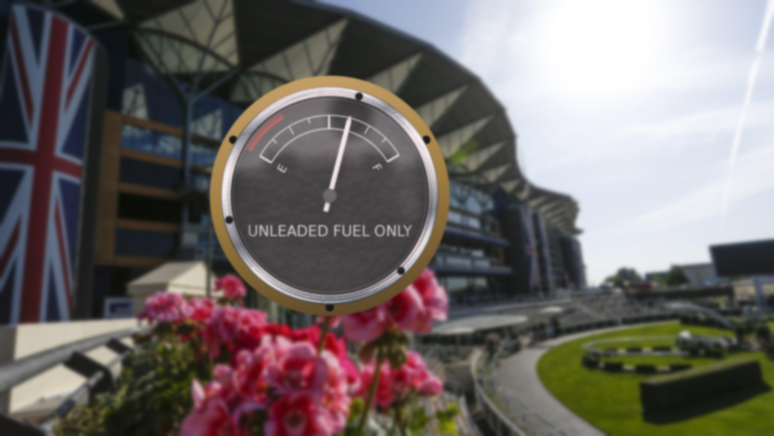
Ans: 0.625
